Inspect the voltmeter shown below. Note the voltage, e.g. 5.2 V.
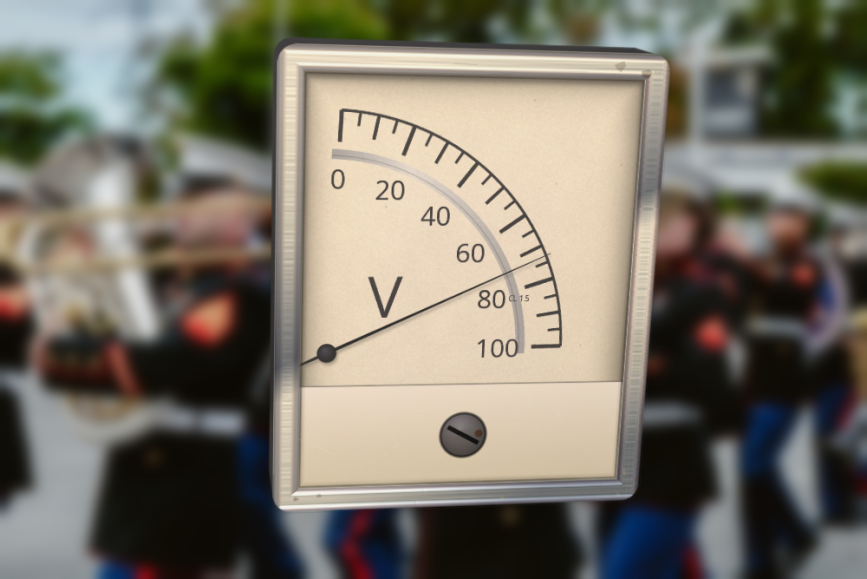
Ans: 72.5 V
